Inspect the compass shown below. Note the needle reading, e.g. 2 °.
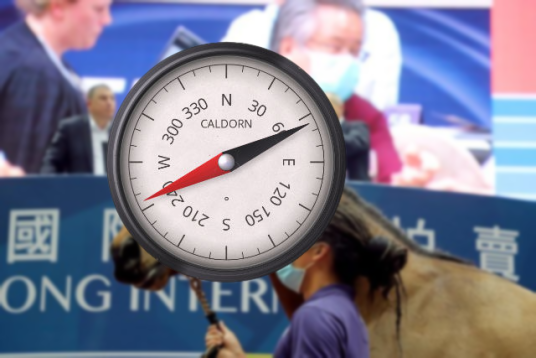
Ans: 245 °
